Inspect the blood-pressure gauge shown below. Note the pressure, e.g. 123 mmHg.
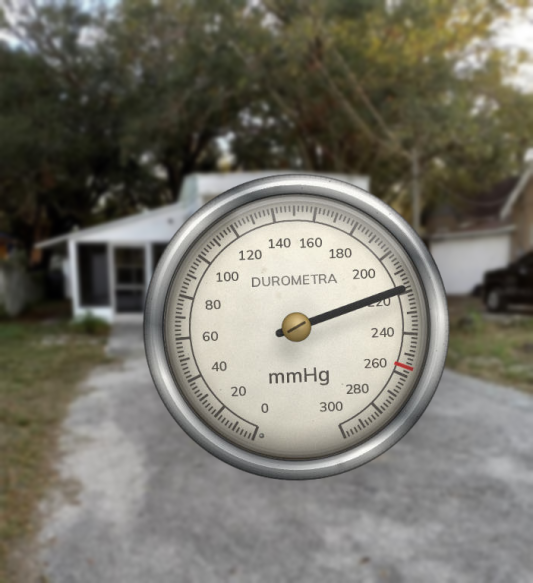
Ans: 218 mmHg
